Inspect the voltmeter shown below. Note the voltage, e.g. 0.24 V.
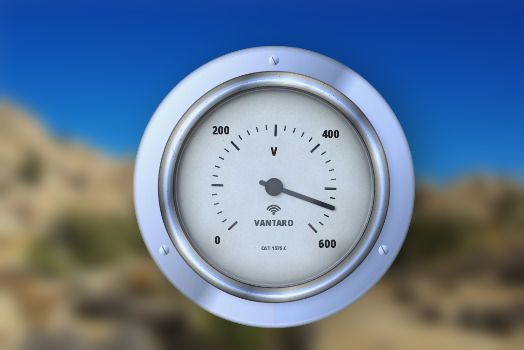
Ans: 540 V
